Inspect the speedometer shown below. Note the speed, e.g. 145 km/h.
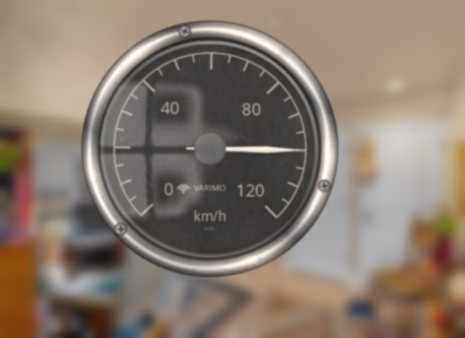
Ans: 100 km/h
